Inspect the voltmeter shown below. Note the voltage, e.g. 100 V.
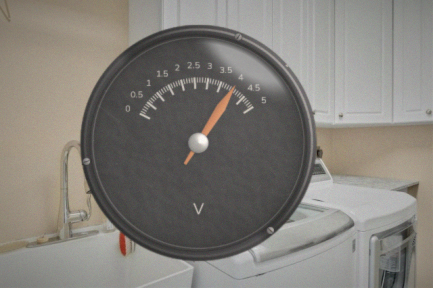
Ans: 4 V
